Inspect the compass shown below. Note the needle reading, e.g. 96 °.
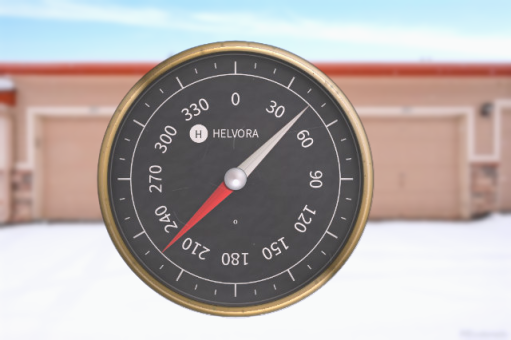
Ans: 225 °
